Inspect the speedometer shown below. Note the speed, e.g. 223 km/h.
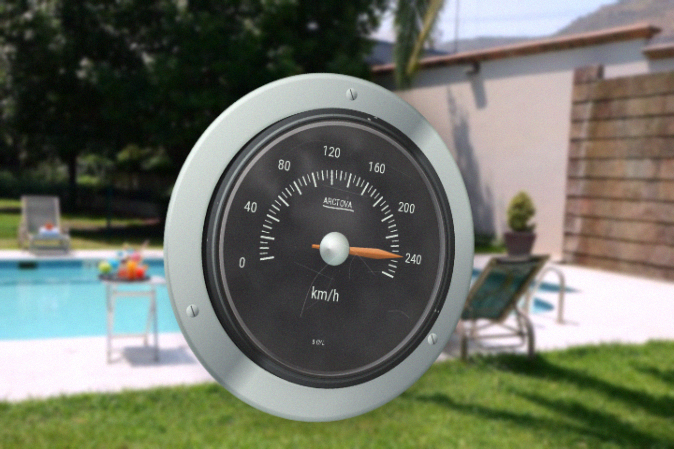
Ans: 240 km/h
